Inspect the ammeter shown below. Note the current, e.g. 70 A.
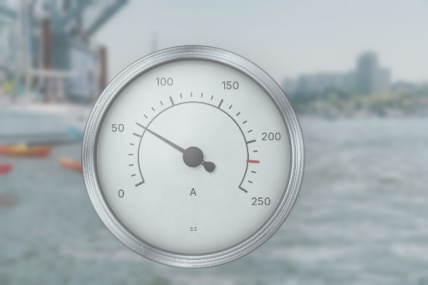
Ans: 60 A
